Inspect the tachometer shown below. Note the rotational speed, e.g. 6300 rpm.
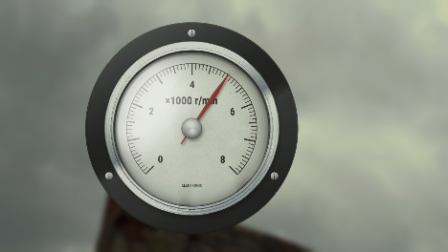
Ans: 5000 rpm
